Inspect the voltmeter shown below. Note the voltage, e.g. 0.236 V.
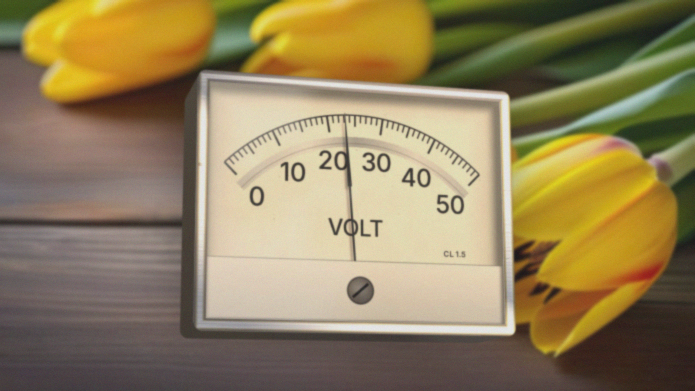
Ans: 23 V
